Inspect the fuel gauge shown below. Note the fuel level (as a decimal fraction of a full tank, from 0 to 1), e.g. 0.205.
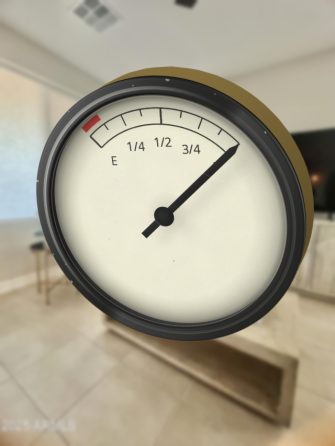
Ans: 1
